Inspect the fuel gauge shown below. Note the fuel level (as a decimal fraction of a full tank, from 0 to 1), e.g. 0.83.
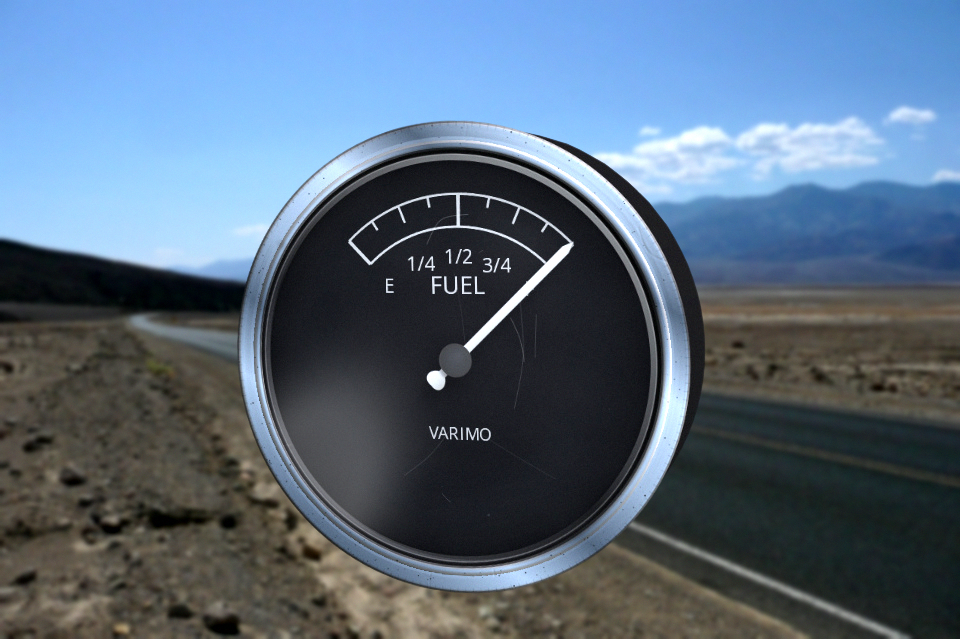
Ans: 1
